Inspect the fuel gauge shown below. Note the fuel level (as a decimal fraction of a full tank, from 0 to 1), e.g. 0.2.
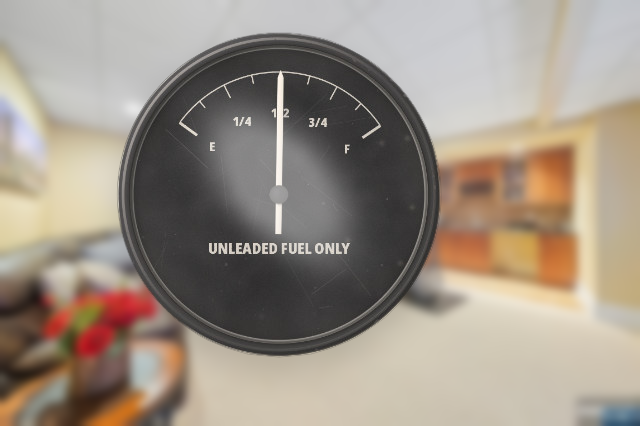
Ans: 0.5
